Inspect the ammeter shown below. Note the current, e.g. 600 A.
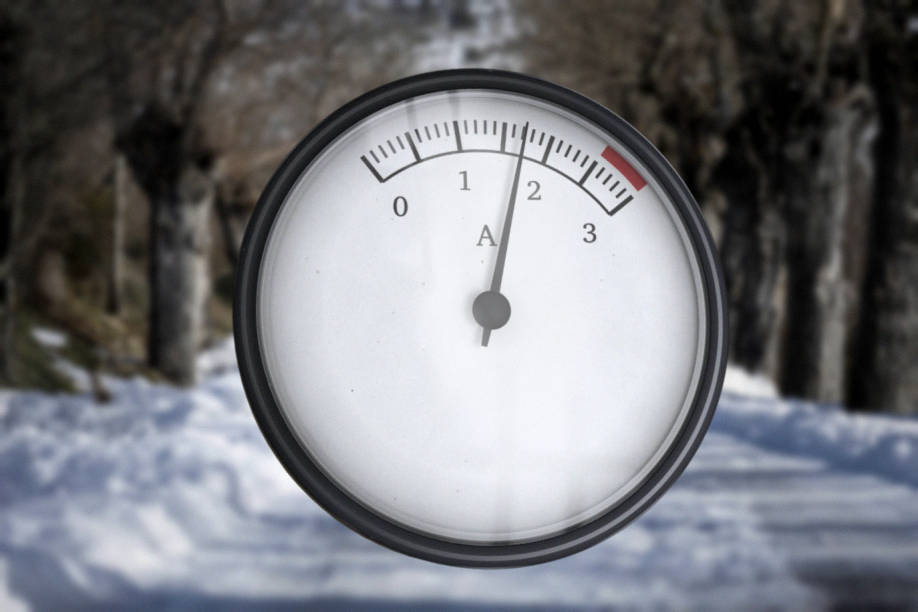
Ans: 1.7 A
